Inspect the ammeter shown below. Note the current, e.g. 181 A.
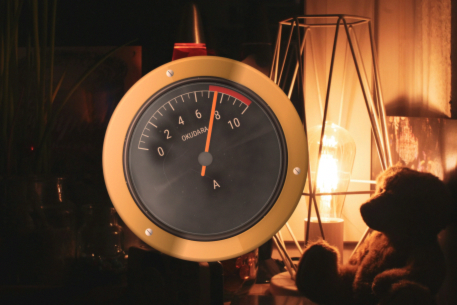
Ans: 7.5 A
